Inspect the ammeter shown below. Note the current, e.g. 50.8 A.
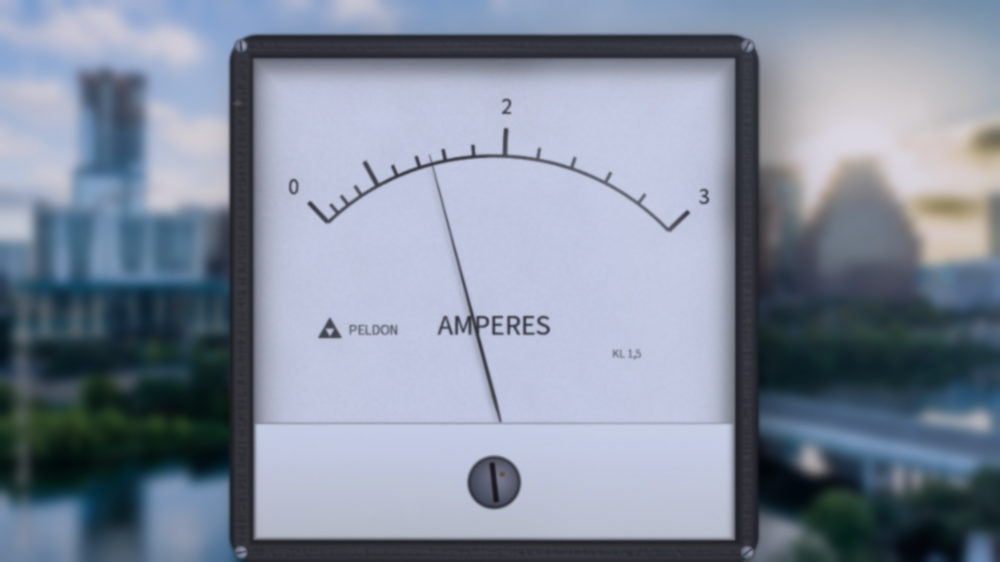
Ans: 1.5 A
